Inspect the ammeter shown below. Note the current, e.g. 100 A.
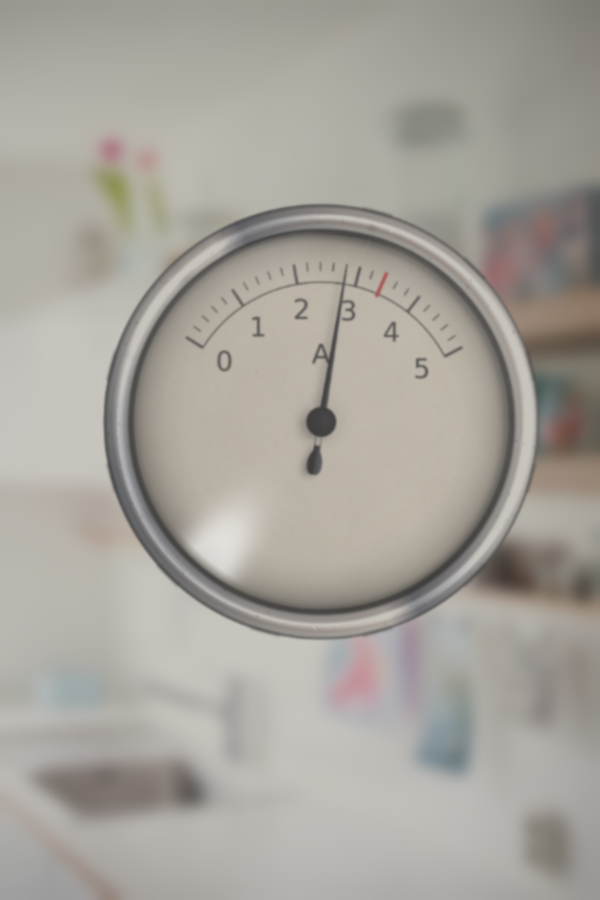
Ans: 2.8 A
